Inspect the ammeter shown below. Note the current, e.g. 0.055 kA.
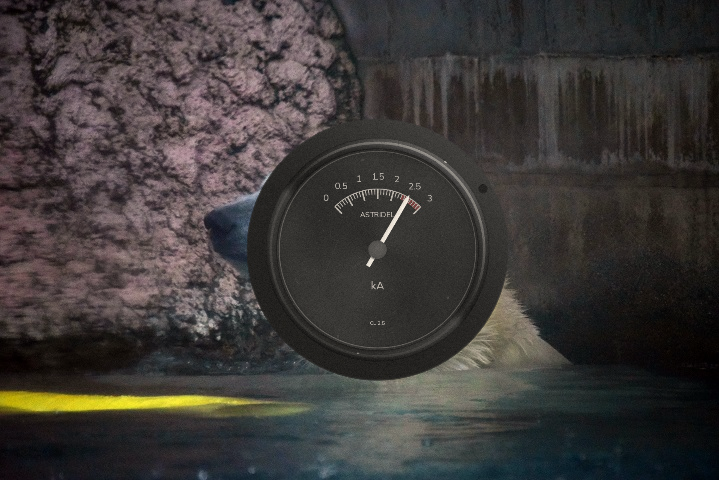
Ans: 2.5 kA
